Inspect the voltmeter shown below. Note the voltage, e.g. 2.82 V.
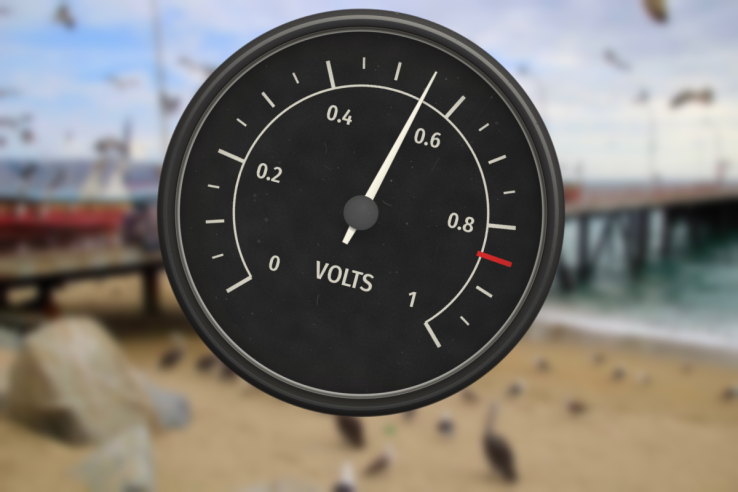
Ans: 0.55 V
